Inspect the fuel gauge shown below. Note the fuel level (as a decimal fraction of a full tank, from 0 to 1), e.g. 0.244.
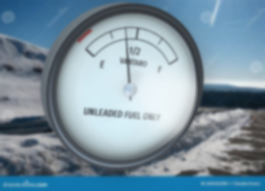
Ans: 0.375
